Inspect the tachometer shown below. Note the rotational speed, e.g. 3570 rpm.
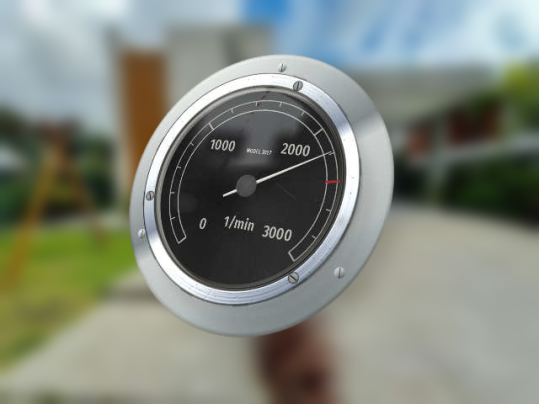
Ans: 2200 rpm
